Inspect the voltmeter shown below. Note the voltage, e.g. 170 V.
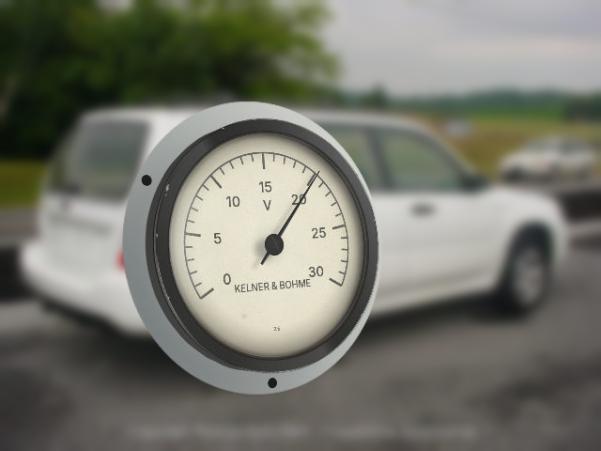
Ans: 20 V
